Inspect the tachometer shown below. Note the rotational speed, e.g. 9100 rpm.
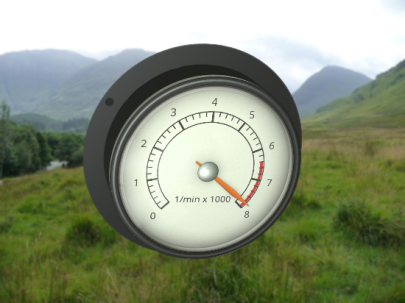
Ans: 7800 rpm
